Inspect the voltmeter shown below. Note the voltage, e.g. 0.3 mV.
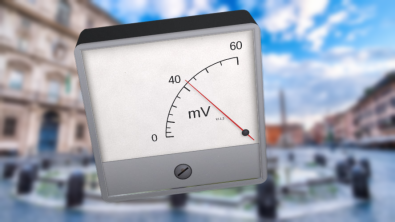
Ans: 42.5 mV
